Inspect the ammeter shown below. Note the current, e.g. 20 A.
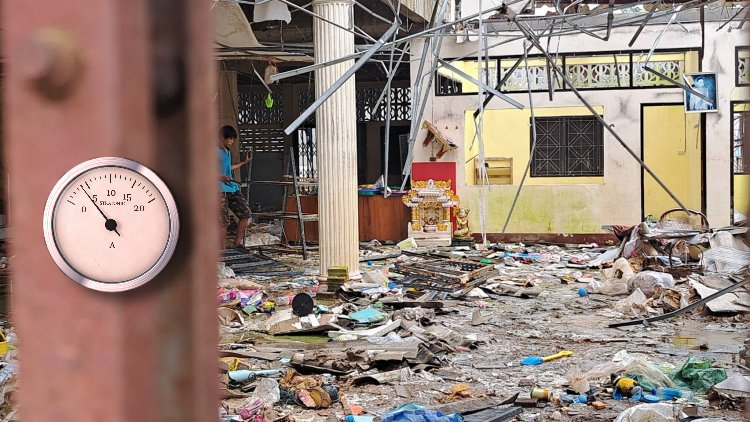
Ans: 4 A
